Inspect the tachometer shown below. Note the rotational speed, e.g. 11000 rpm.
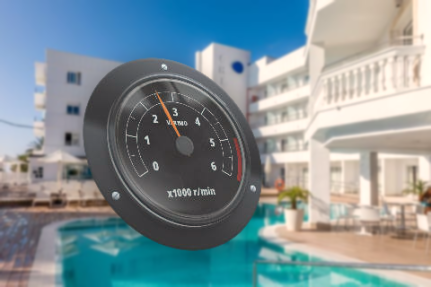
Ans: 2500 rpm
